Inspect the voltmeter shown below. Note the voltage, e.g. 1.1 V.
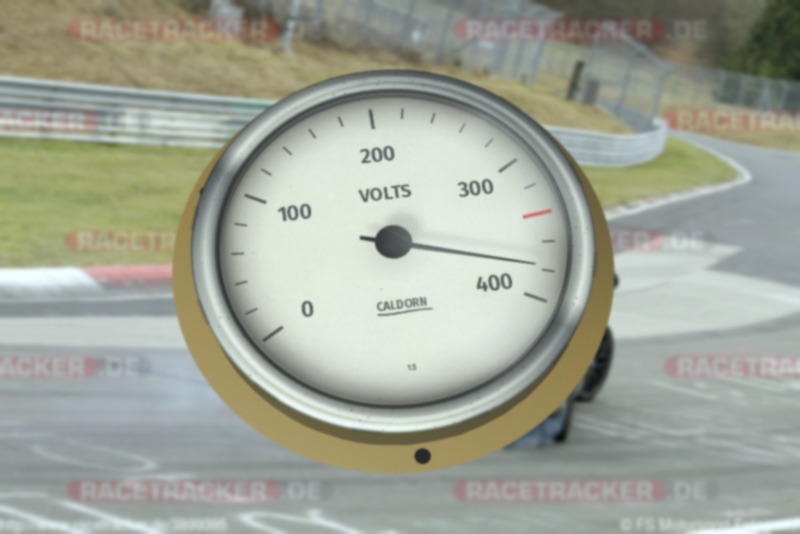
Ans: 380 V
